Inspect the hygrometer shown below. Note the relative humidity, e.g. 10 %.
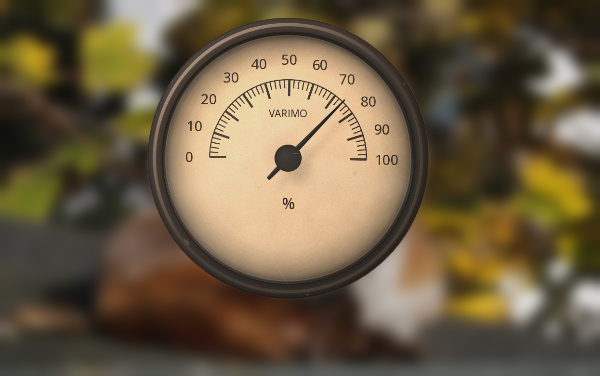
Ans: 74 %
